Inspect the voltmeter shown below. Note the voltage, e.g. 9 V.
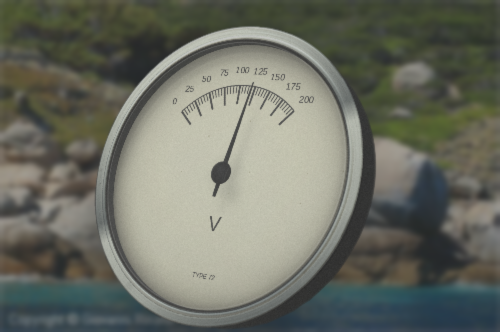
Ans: 125 V
